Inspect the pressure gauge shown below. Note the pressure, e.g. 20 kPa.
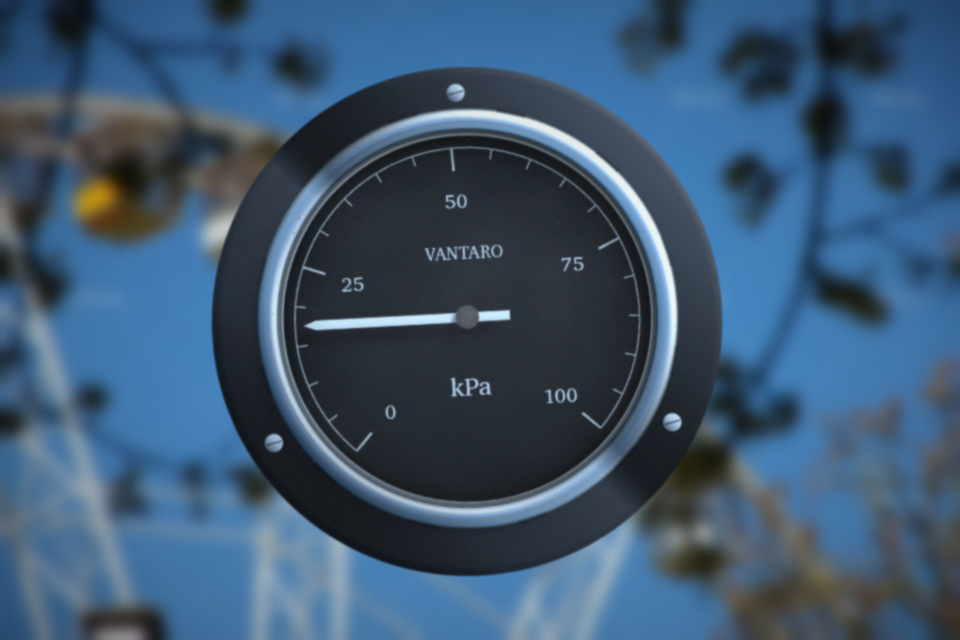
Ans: 17.5 kPa
